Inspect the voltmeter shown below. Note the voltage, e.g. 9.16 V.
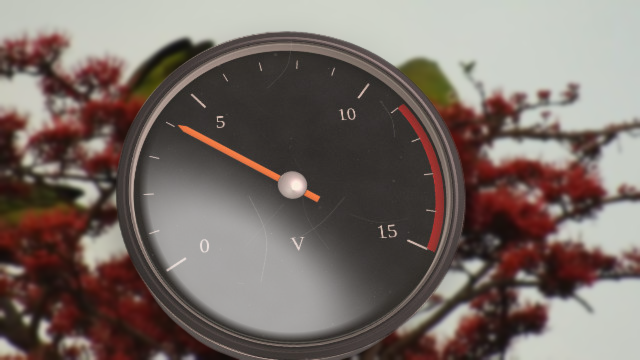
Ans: 4 V
